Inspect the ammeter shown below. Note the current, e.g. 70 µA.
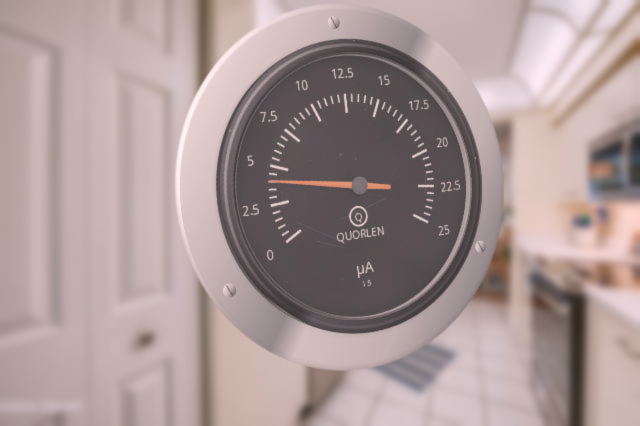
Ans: 4 µA
